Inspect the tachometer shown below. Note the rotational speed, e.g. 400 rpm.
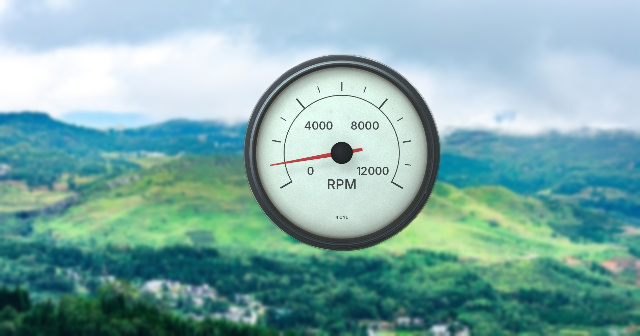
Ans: 1000 rpm
